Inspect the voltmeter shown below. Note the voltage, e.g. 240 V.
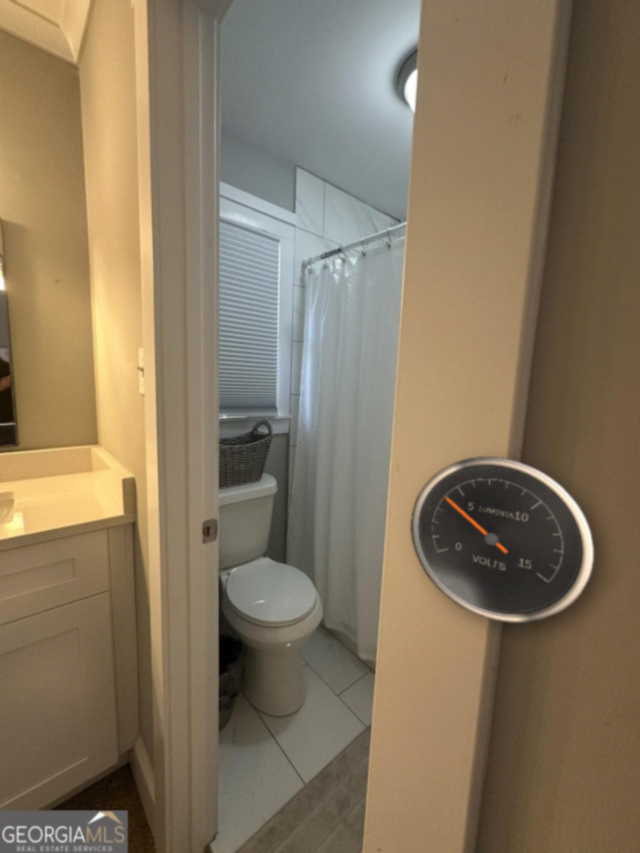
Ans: 4 V
